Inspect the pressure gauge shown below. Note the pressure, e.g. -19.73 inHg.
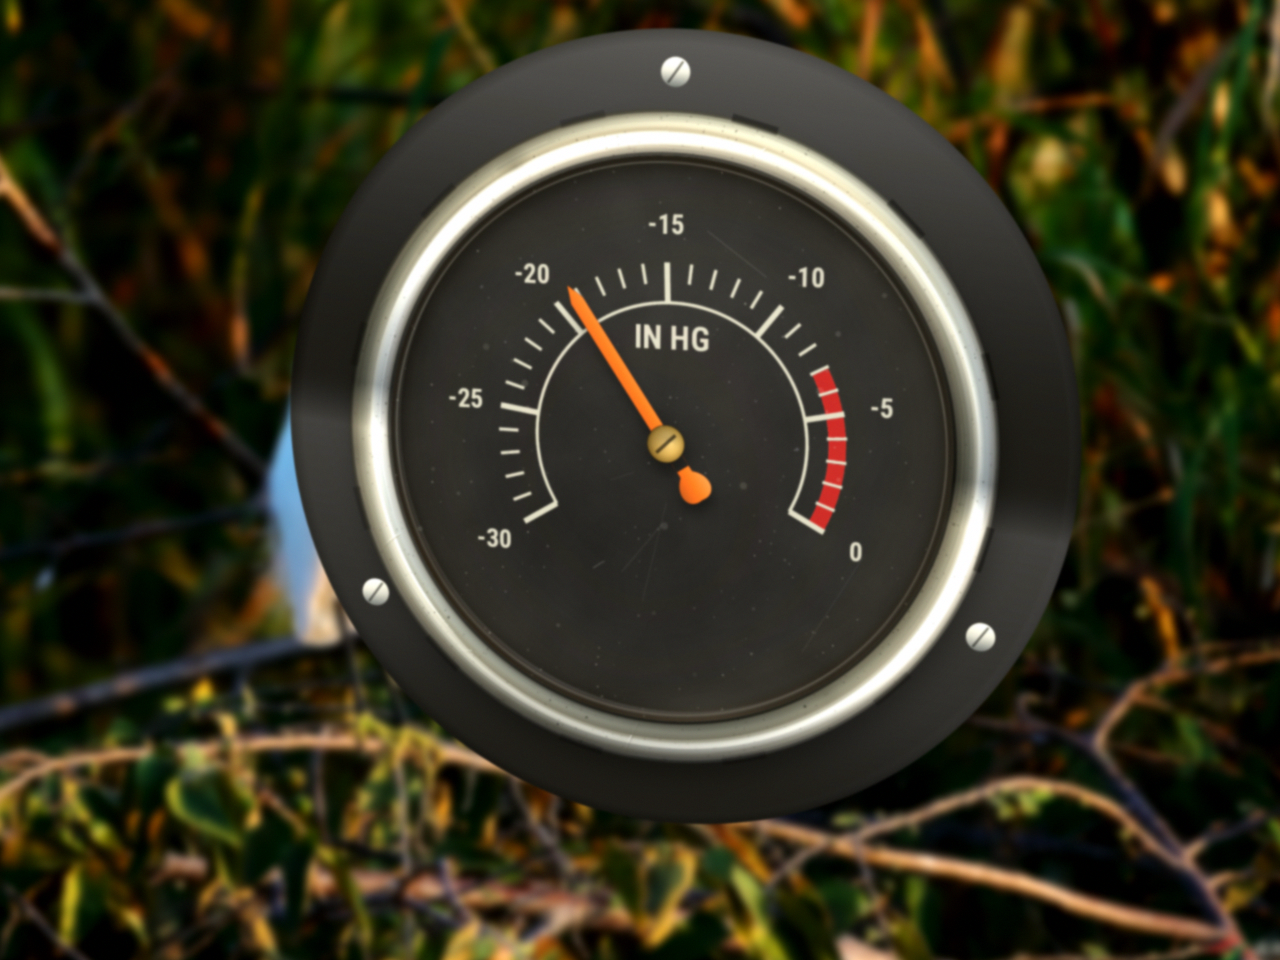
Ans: -19 inHg
